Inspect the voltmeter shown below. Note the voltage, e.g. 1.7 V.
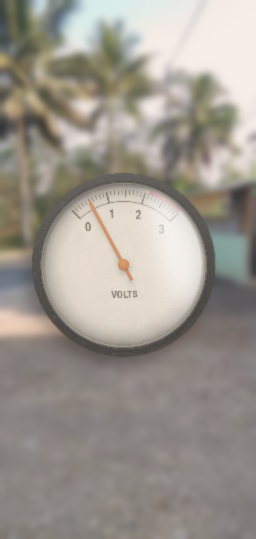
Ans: 0.5 V
